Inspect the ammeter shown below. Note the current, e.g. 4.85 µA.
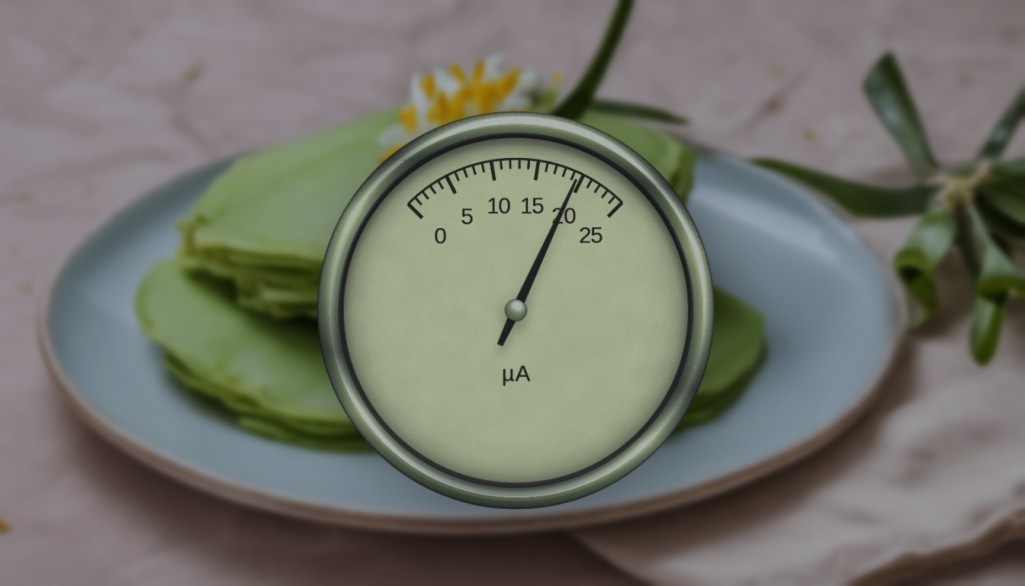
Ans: 19.5 µA
